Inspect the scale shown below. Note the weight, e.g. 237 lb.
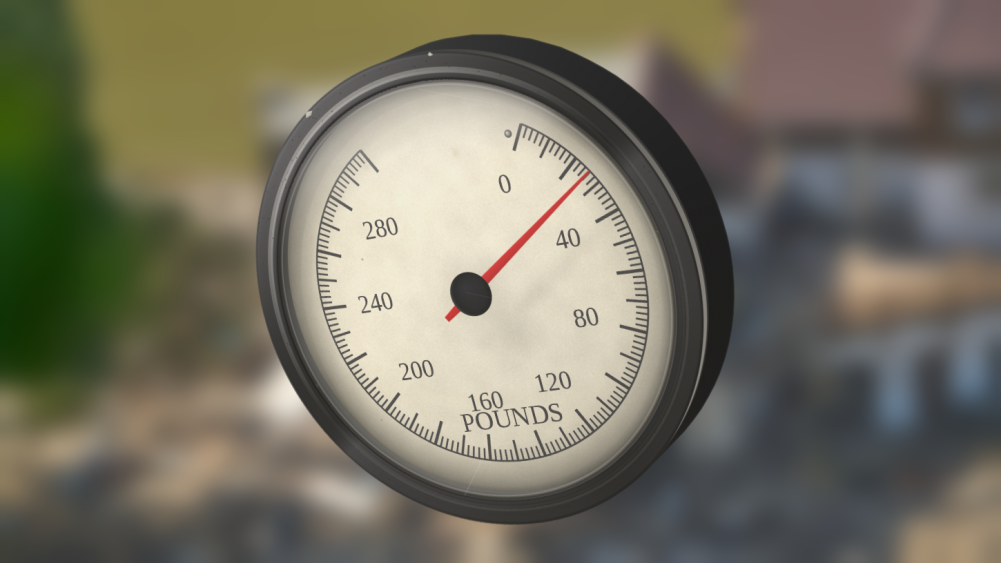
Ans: 26 lb
